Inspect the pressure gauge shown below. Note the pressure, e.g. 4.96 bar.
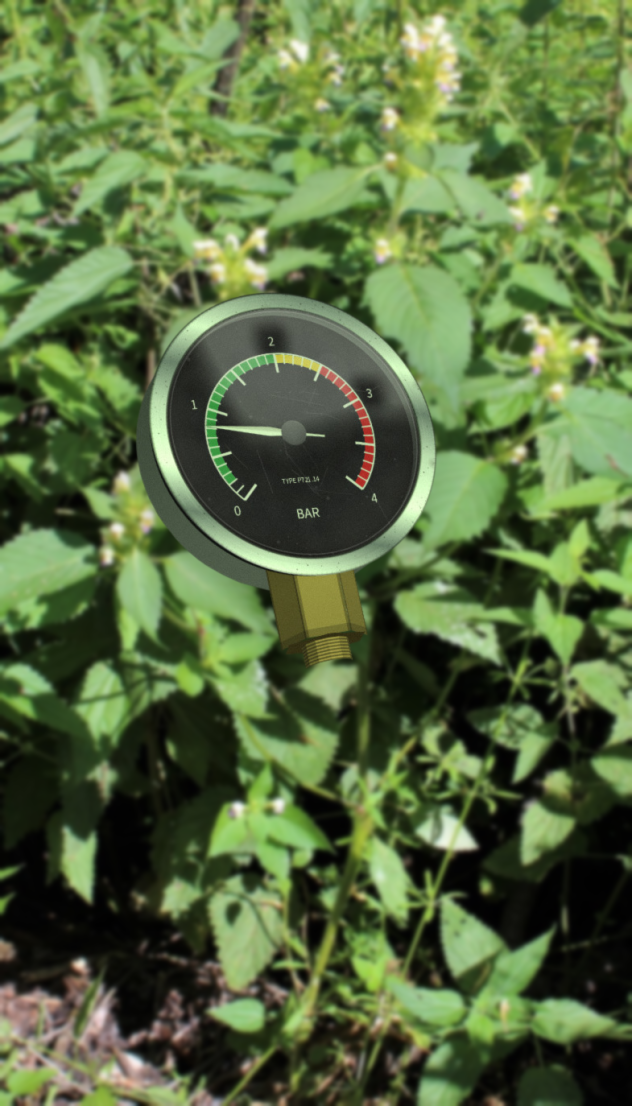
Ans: 0.8 bar
